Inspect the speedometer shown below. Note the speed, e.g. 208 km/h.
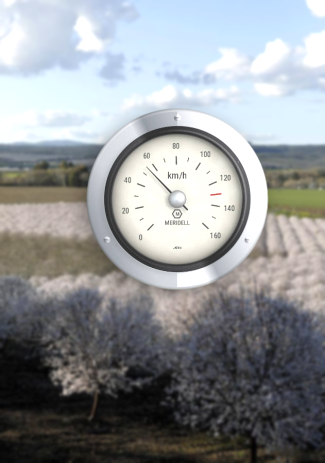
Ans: 55 km/h
